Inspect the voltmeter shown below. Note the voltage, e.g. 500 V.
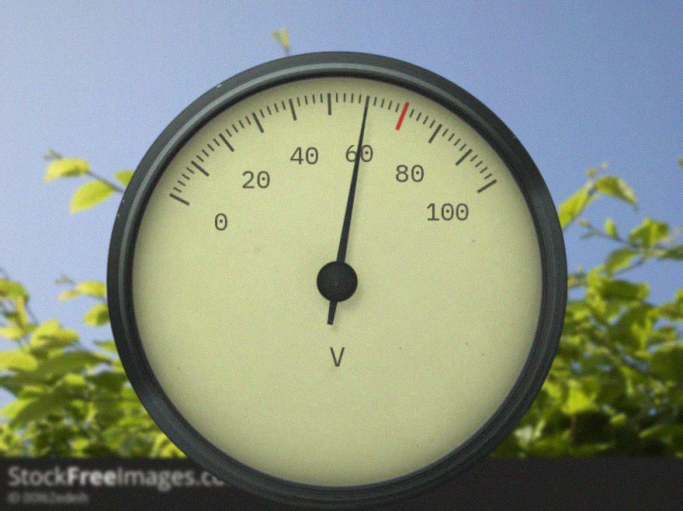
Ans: 60 V
